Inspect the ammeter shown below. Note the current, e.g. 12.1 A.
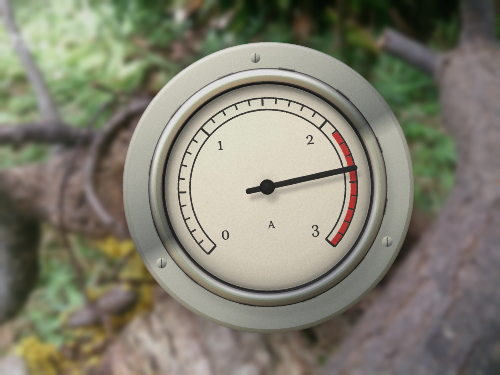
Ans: 2.4 A
